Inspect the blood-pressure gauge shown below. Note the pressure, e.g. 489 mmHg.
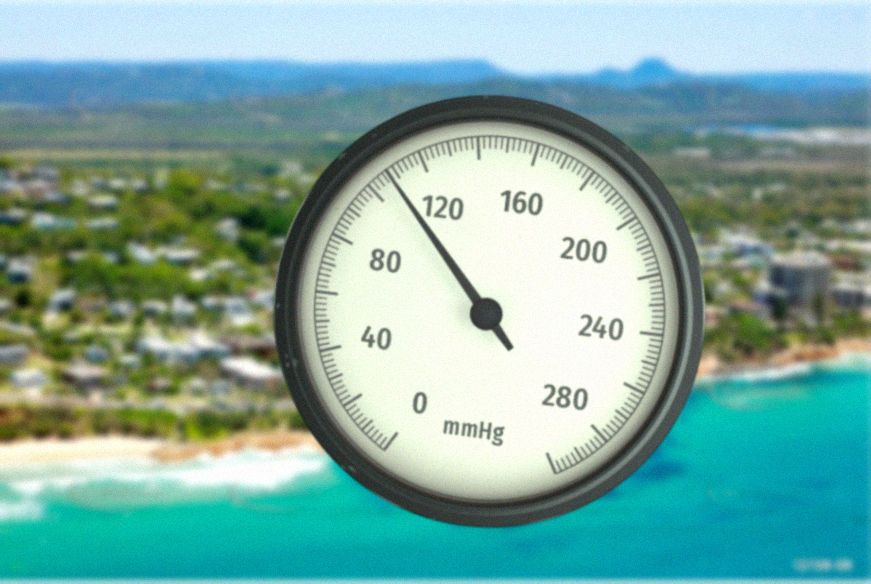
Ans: 108 mmHg
